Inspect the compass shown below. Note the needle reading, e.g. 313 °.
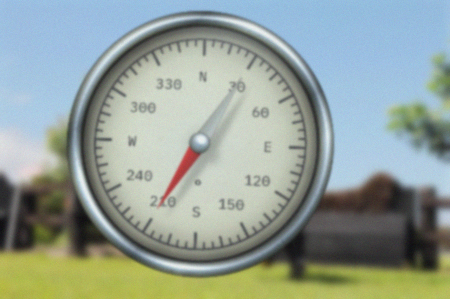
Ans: 210 °
